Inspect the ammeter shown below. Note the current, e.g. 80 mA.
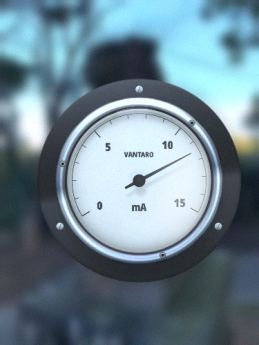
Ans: 11.5 mA
